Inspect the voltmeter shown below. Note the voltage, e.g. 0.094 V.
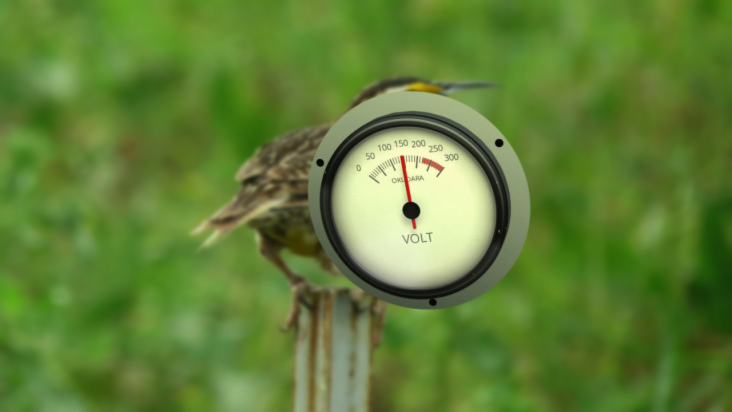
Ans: 150 V
